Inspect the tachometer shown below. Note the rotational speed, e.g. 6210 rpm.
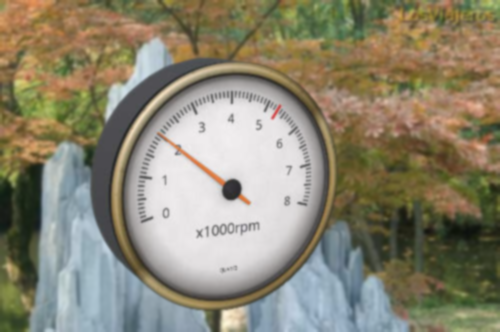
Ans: 2000 rpm
